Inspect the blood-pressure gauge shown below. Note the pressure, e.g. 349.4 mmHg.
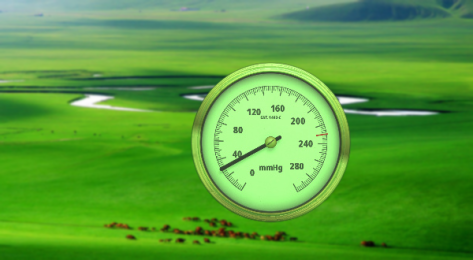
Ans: 30 mmHg
